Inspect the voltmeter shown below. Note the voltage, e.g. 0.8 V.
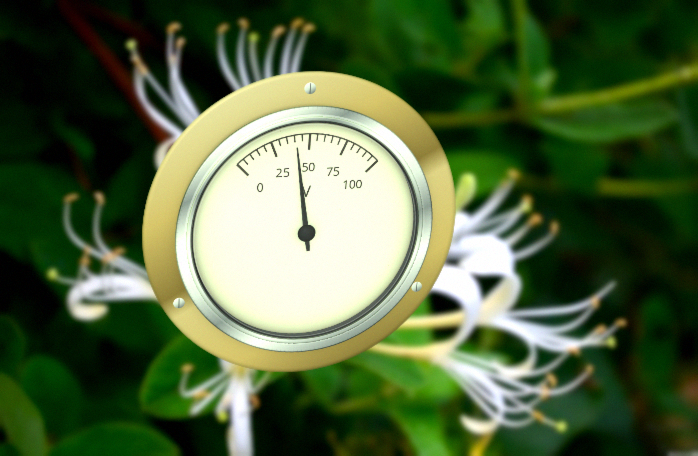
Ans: 40 V
